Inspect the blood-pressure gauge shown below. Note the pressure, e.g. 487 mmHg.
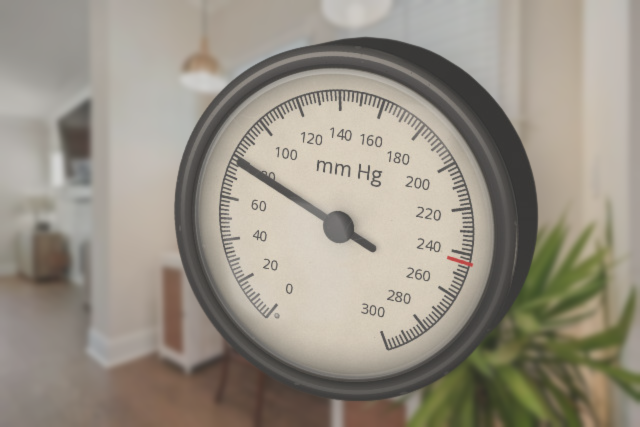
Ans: 80 mmHg
